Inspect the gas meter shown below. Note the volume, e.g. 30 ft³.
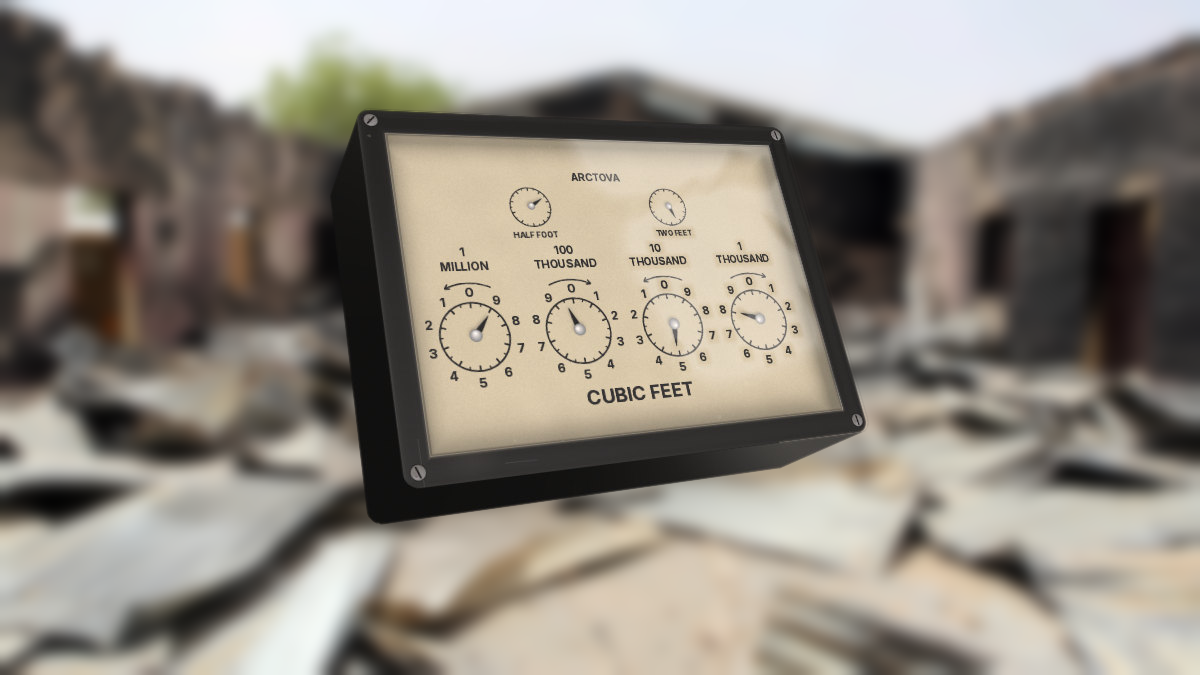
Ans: 894800 ft³
